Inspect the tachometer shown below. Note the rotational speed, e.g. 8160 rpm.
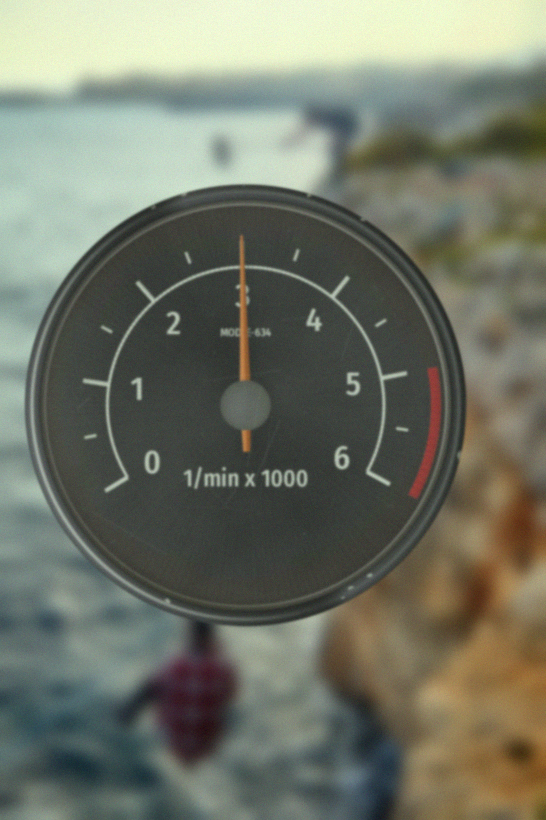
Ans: 3000 rpm
